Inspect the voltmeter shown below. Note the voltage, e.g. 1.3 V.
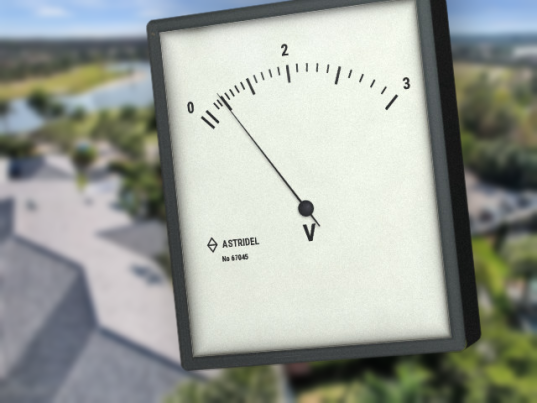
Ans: 1 V
